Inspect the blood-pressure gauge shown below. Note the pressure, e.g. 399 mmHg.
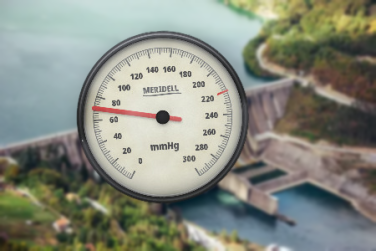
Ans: 70 mmHg
